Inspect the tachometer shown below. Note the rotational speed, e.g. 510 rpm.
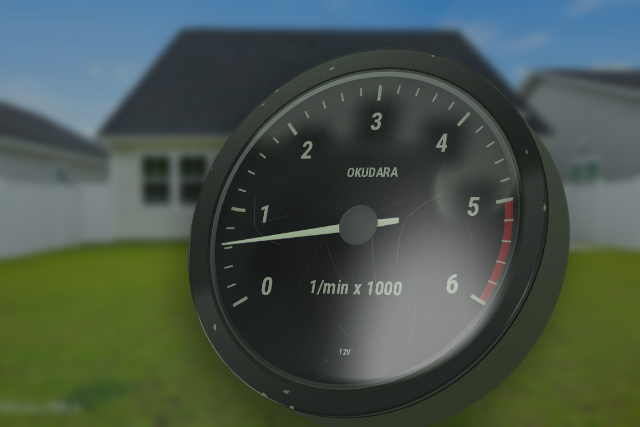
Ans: 600 rpm
